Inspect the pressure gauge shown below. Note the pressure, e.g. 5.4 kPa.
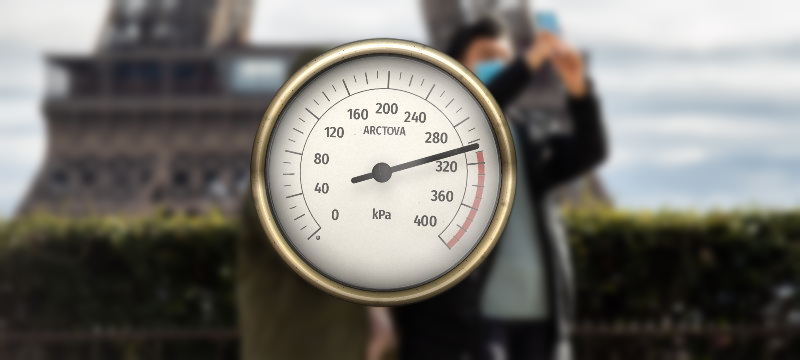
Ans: 305 kPa
